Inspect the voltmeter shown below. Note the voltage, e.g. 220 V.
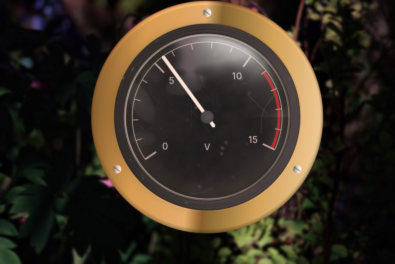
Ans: 5.5 V
